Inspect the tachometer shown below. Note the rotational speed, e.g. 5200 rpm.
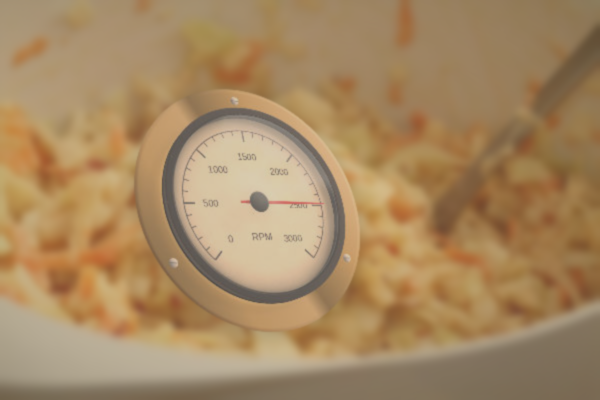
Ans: 2500 rpm
